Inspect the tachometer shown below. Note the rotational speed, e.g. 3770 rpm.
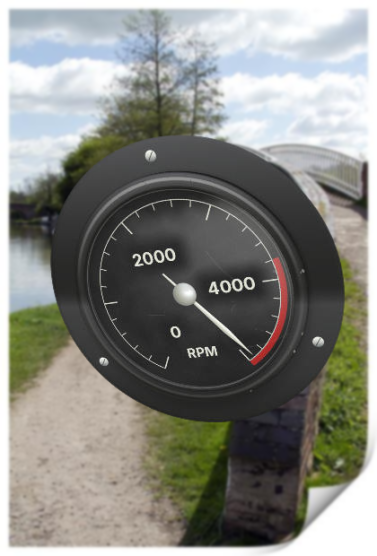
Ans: 4900 rpm
